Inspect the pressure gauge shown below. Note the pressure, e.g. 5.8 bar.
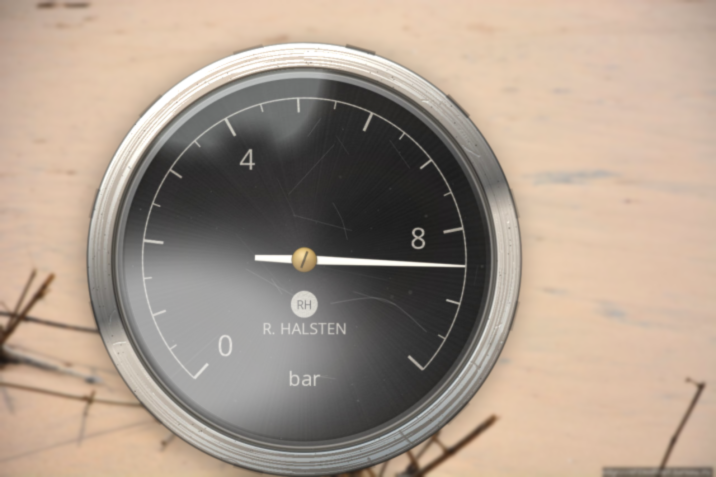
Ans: 8.5 bar
